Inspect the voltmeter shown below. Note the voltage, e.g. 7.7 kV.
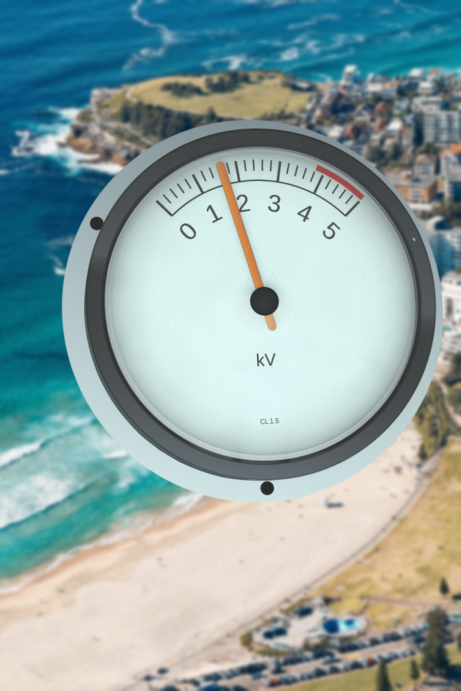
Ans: 1.6 kV
